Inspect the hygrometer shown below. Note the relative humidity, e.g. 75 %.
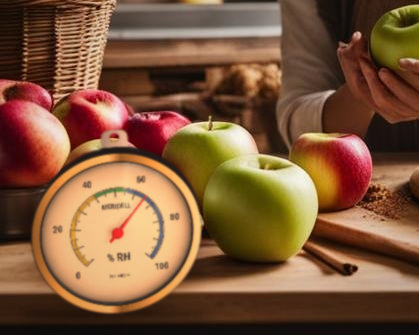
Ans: 65 %
